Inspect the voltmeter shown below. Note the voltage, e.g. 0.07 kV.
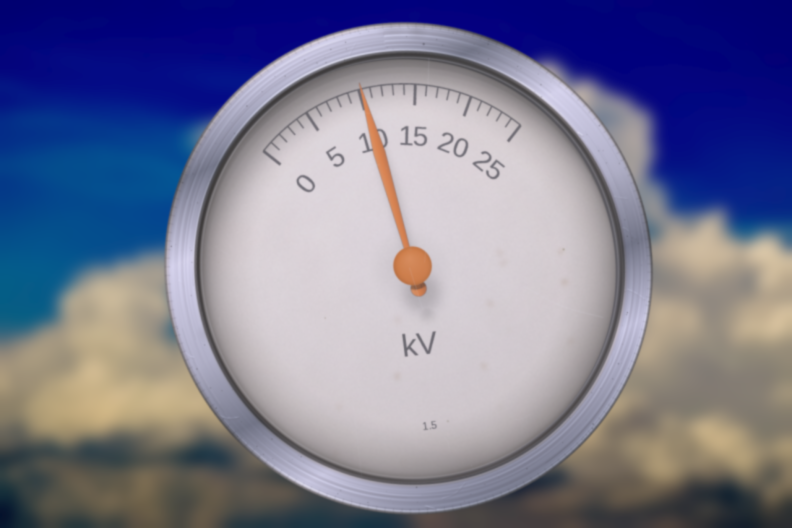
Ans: 10 kV
